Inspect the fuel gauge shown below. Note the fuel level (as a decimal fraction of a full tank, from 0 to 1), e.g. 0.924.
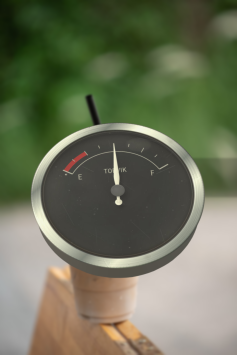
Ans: 0.5
